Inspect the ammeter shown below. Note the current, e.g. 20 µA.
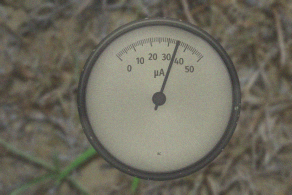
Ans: 35 µA
